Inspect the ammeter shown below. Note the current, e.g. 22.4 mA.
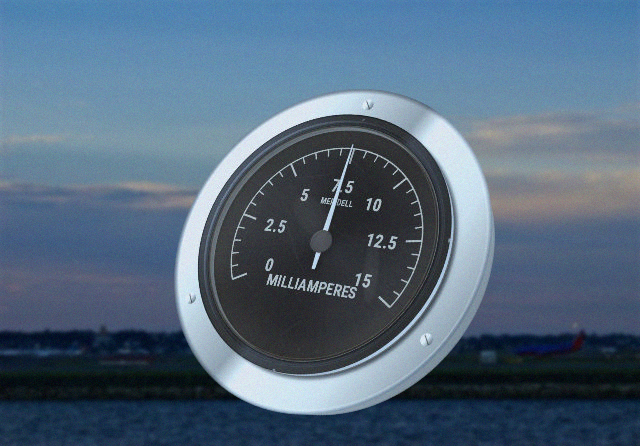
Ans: 7.5 mA
